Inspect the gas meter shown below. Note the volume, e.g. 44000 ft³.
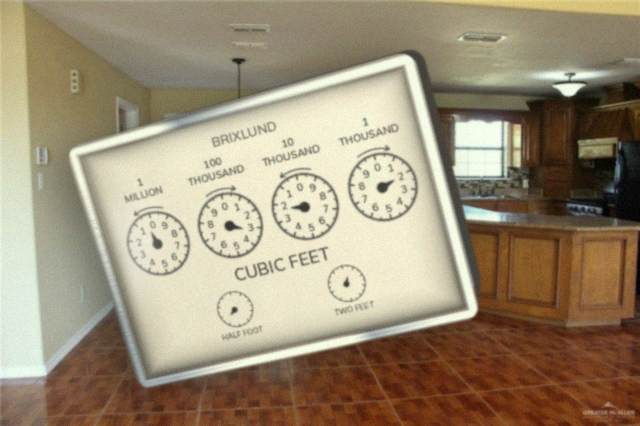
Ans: 32200 ft³
